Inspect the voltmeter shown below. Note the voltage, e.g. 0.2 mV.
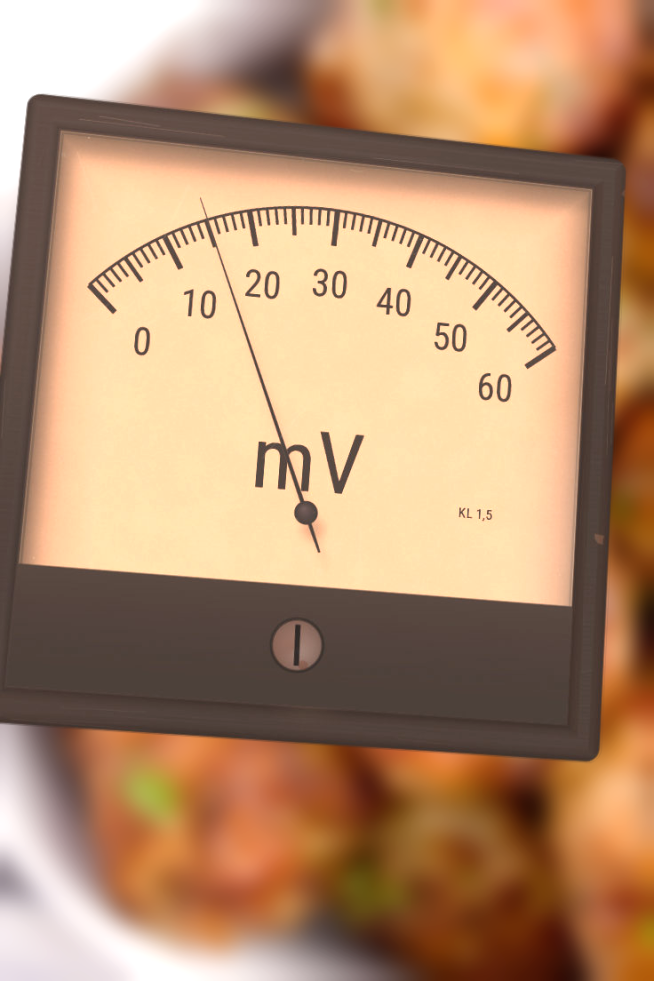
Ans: 15 mV
